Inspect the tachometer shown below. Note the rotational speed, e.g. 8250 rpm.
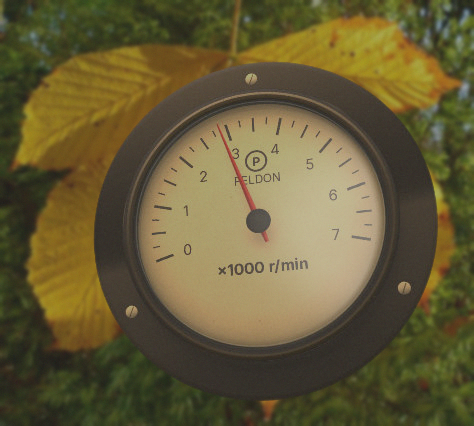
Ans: 2875 rpm
